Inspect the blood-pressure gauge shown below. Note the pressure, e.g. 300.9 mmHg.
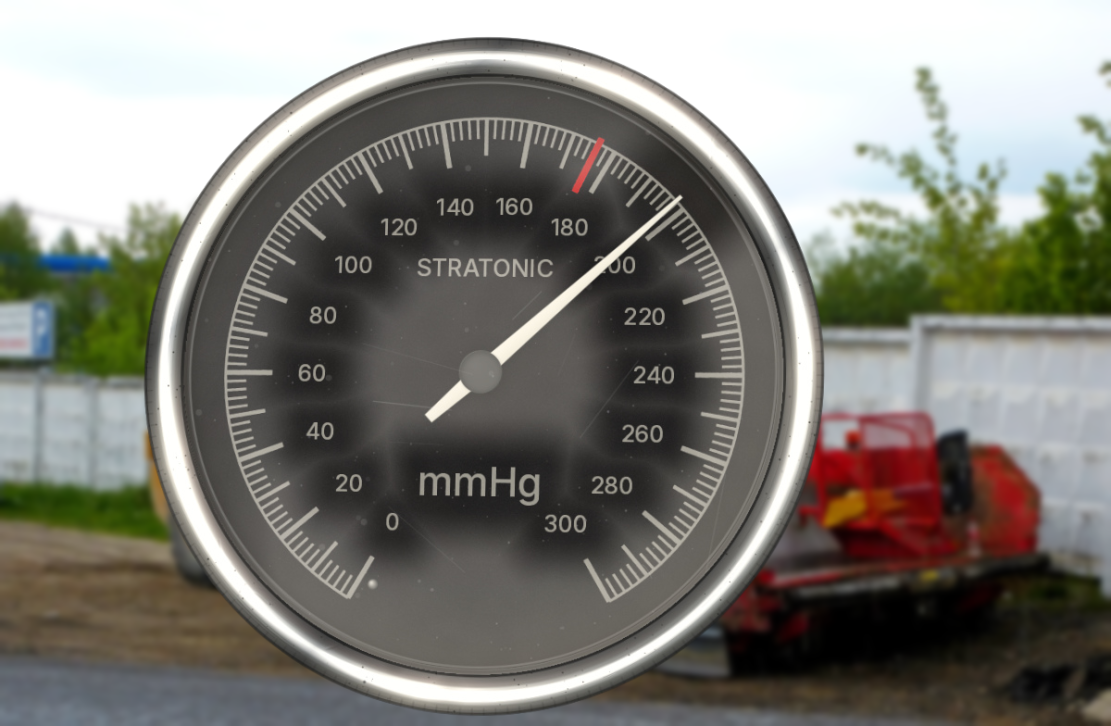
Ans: 198 mmHg
